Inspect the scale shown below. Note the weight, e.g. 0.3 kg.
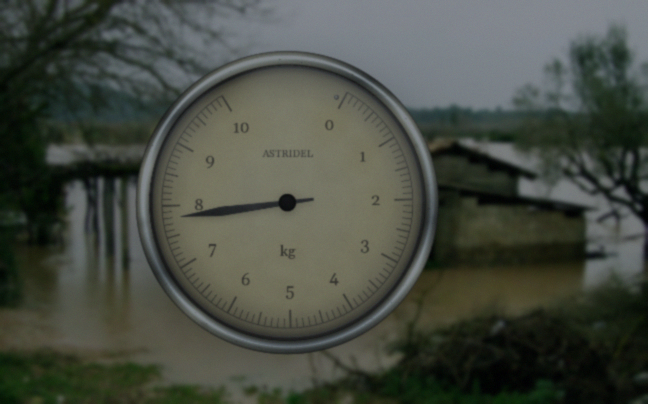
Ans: 7.8 kg
